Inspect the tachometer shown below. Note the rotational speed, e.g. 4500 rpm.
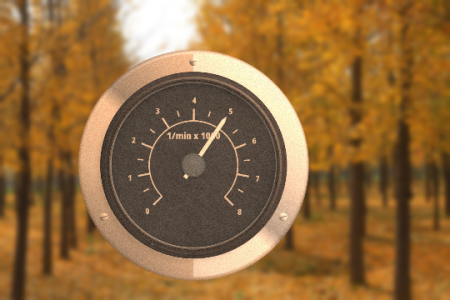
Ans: 5000 rpm
